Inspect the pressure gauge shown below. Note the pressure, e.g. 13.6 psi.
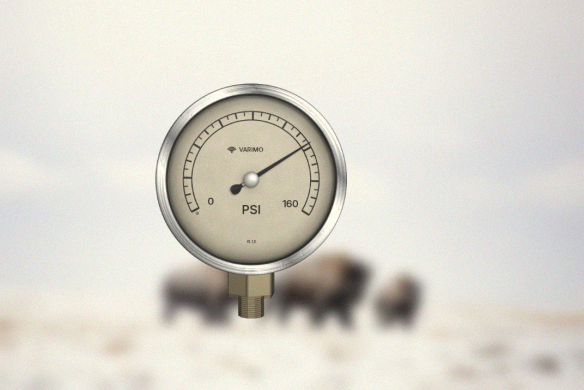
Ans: 117.5 psi
